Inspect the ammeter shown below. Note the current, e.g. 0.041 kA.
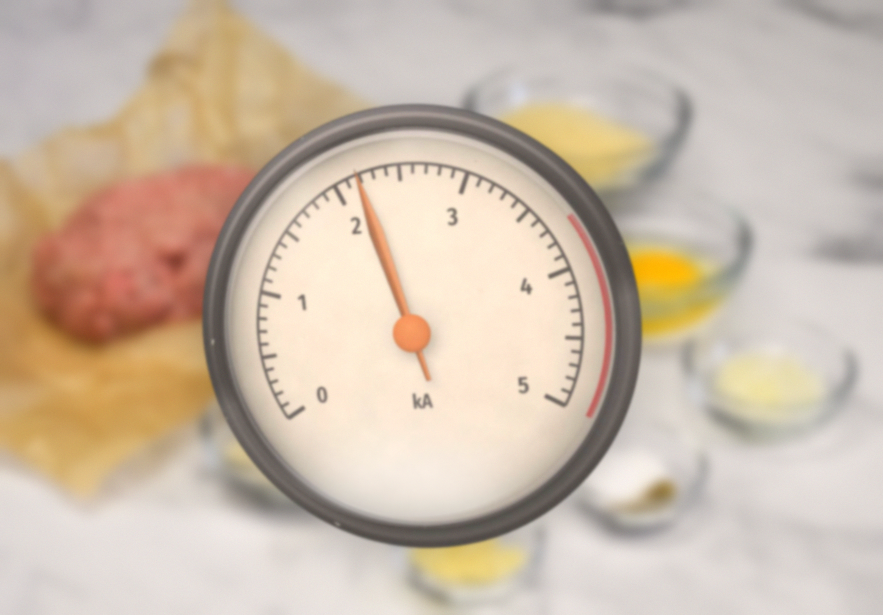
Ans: 2.2 kA
